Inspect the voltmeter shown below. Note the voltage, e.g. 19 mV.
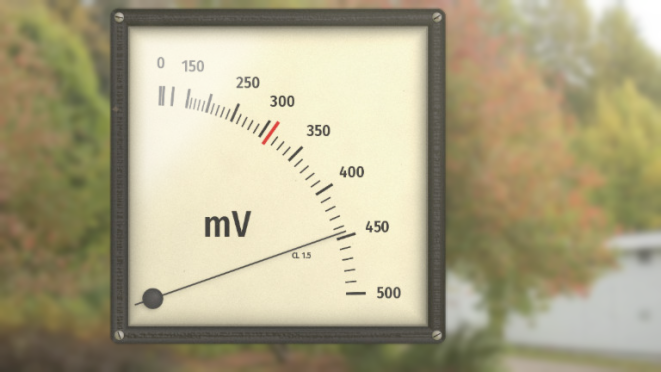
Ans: 445 mV
